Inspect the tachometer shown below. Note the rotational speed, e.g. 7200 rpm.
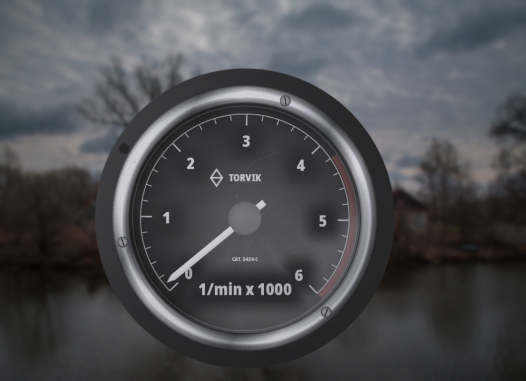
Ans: 100 rpm
